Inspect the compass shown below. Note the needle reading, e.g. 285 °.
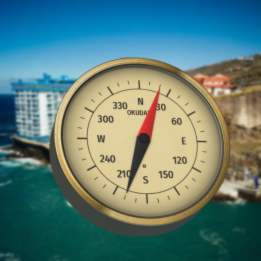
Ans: 20 °
